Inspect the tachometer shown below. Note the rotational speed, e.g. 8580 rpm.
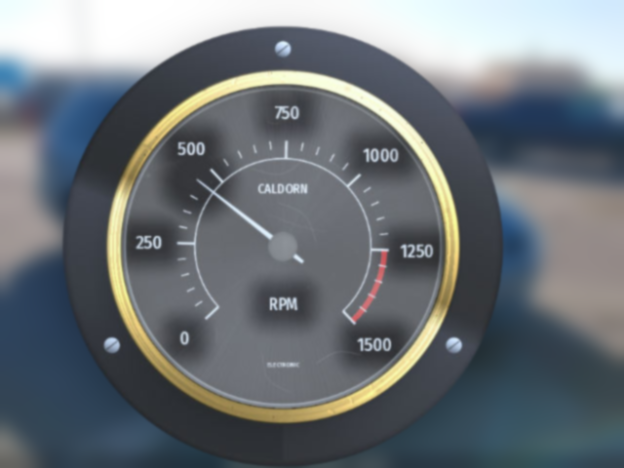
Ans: 450 rpm
